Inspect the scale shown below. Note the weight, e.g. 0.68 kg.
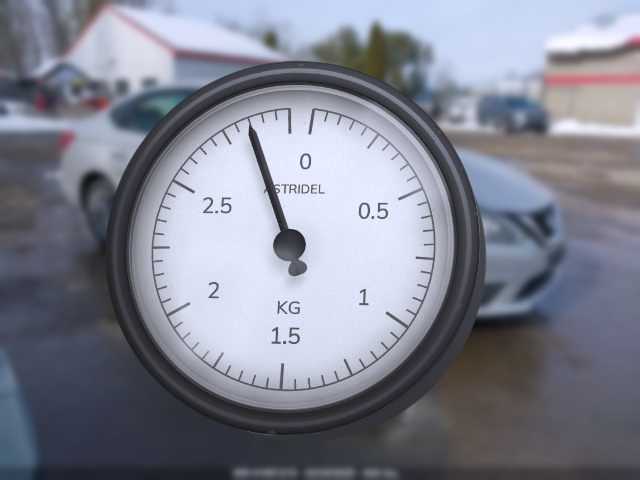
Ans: 2.85 kg
